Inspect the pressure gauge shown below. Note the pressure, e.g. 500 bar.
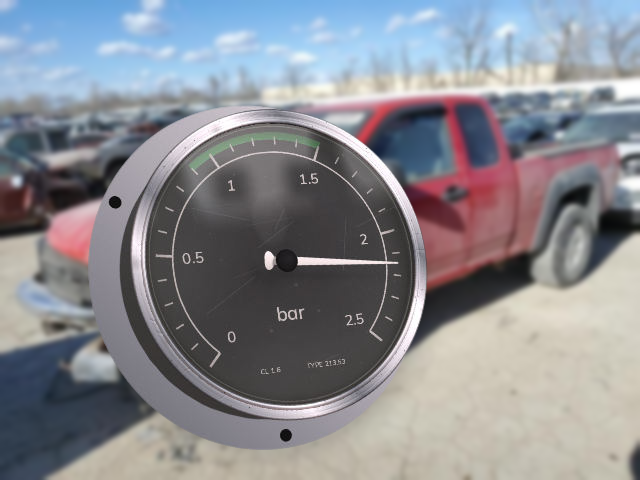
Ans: 2.15 bar
